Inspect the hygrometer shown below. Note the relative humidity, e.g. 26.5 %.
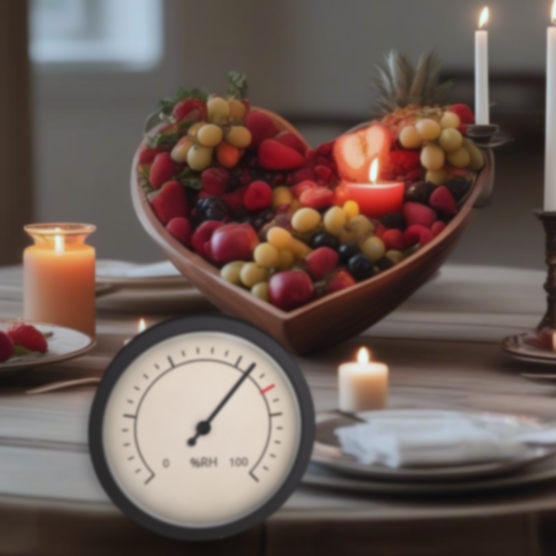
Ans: 64 %
